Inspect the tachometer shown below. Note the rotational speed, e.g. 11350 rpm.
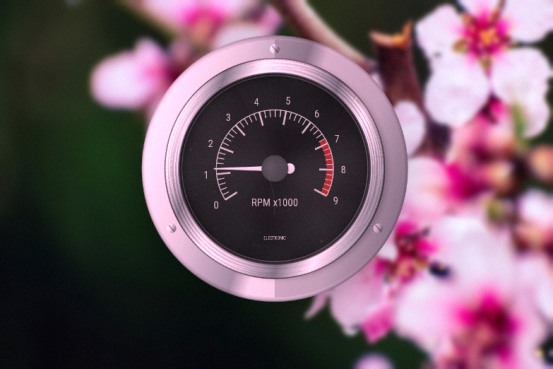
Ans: 1200 rpm
